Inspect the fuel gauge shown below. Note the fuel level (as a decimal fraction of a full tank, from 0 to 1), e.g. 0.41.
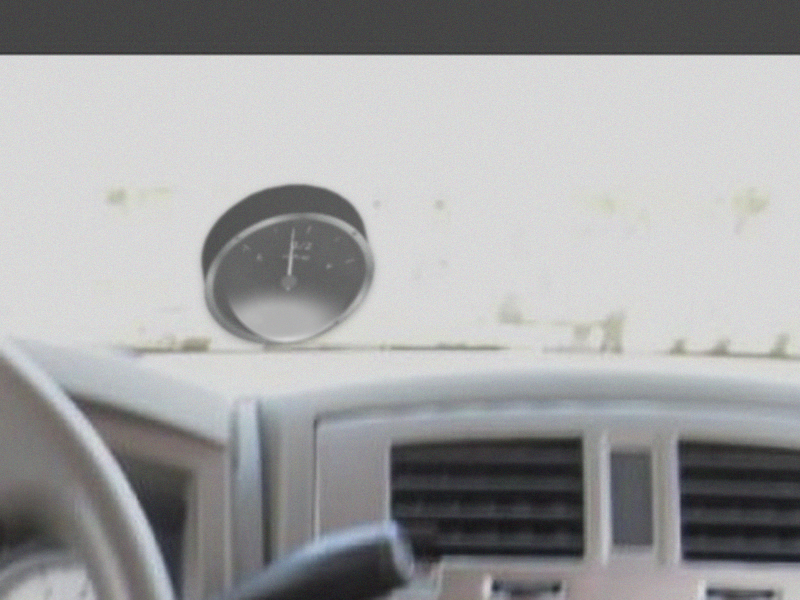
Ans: 0.375
